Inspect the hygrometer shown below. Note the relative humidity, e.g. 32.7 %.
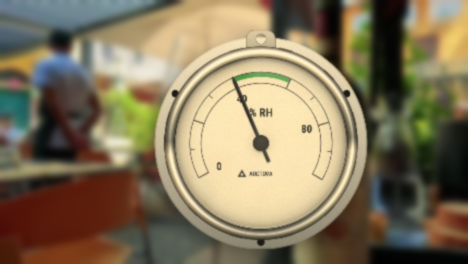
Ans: 40 %
